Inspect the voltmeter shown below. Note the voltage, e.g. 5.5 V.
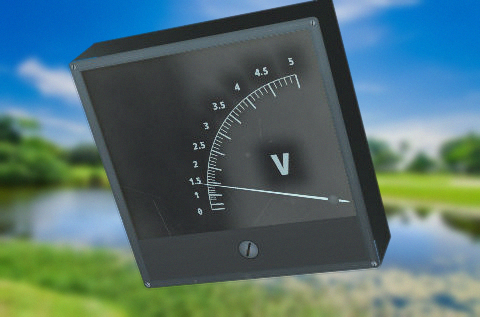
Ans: 1.5 V
